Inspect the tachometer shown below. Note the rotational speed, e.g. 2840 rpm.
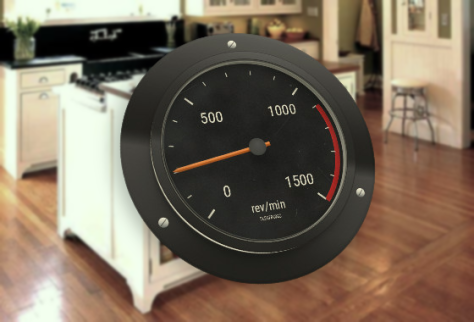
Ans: 200 rpm
